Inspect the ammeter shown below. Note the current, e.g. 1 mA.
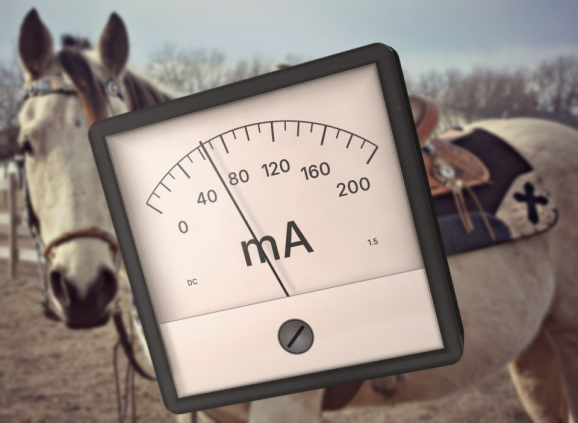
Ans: 65 mA
